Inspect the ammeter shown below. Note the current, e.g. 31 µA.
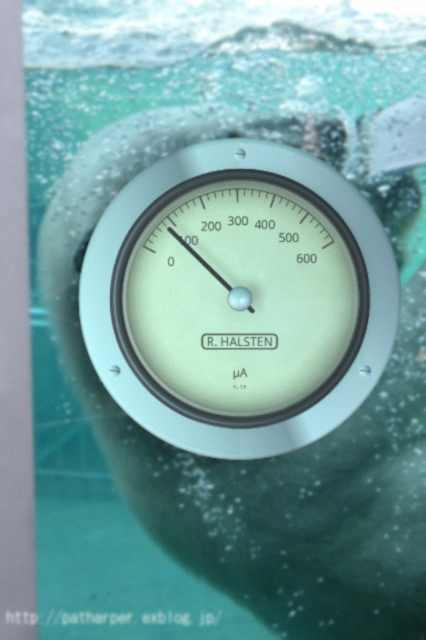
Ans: 80 µA
